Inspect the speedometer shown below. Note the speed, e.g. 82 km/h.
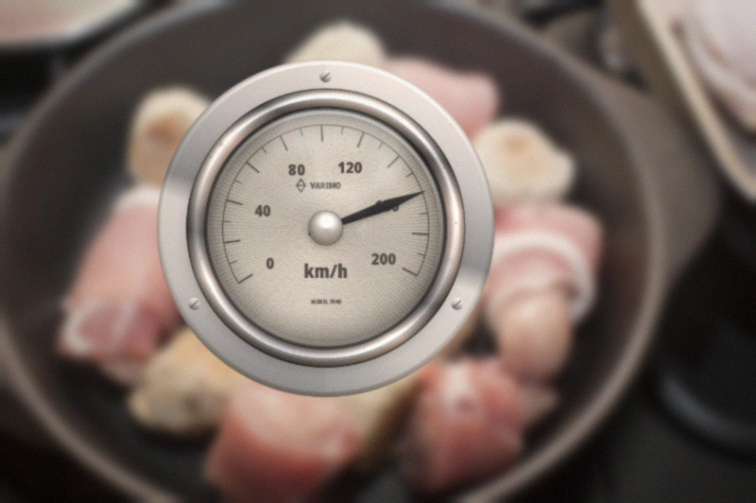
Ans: 160 km/h
